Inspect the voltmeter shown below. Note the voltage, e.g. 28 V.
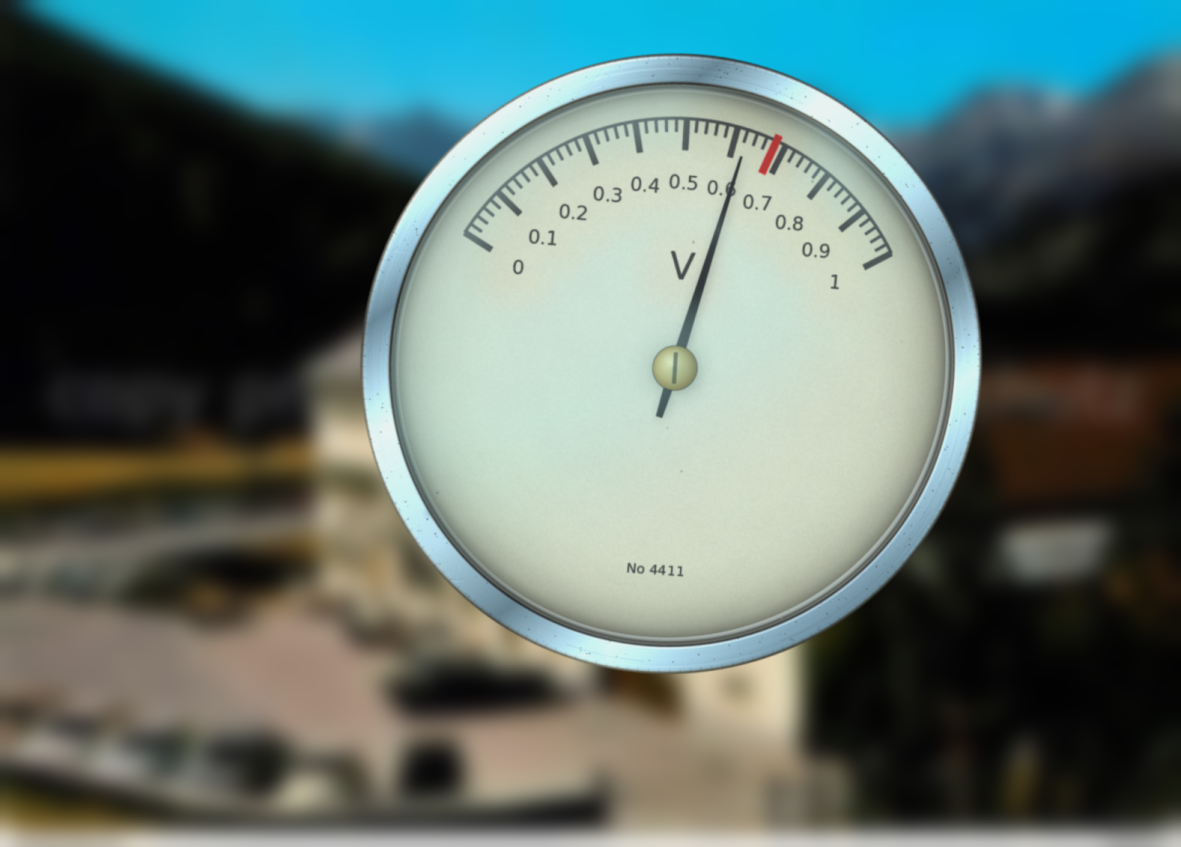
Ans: 0.62 V
